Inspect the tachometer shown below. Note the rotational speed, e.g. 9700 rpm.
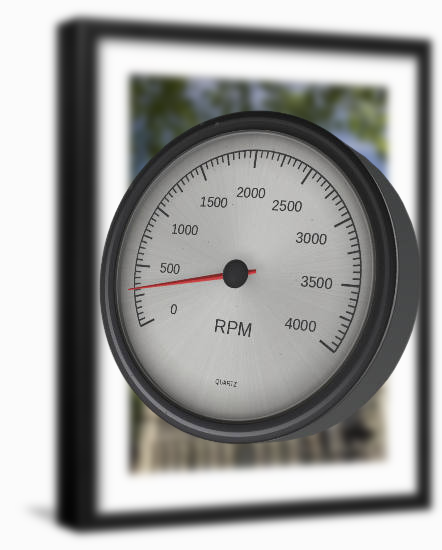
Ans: 300 rpm
